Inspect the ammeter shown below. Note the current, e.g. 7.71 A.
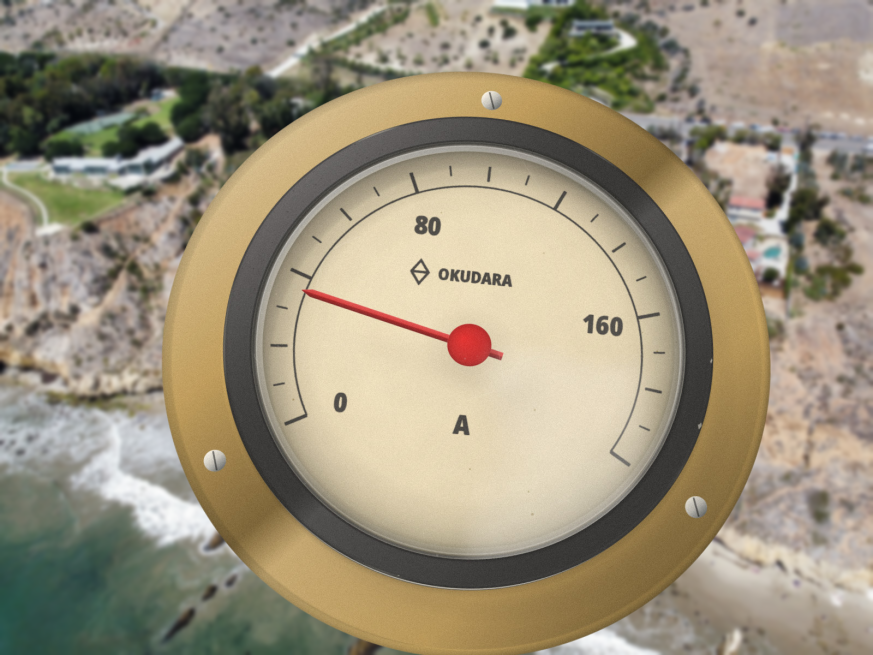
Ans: 35 A
